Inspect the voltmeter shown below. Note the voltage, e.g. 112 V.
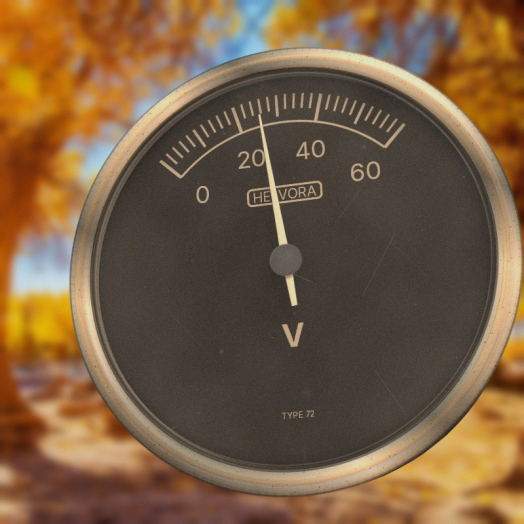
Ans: 26 V
